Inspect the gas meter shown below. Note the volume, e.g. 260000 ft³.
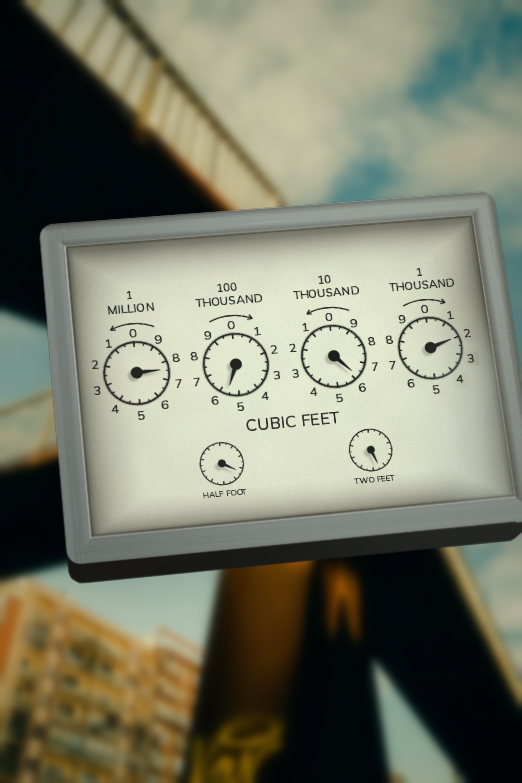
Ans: 756200 ft³
